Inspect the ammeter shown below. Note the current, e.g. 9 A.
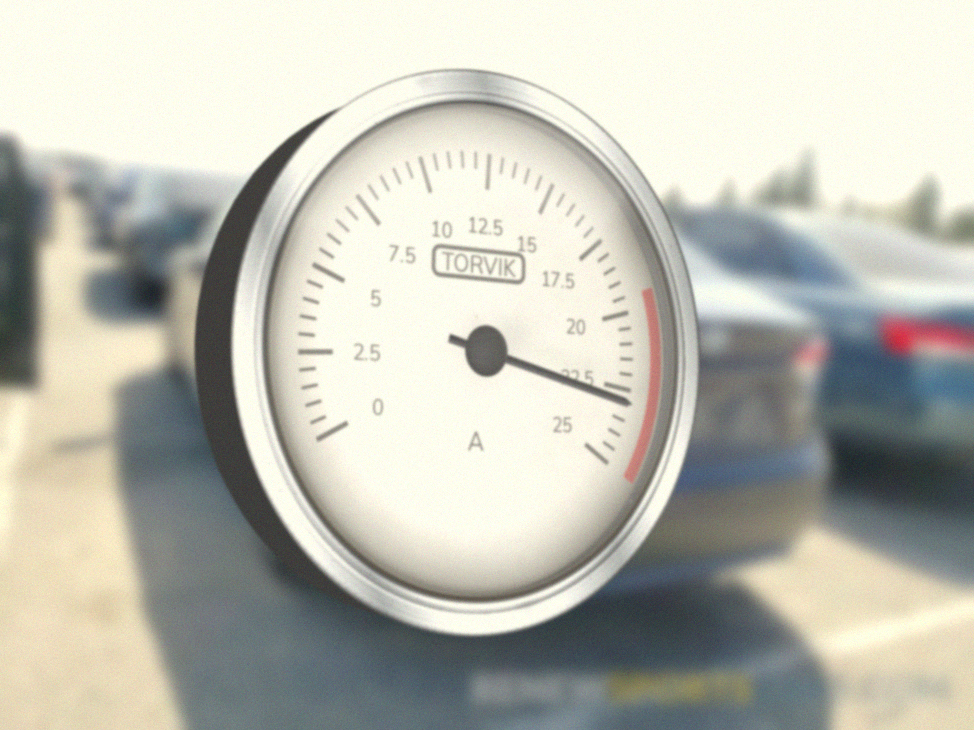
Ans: 23 A
